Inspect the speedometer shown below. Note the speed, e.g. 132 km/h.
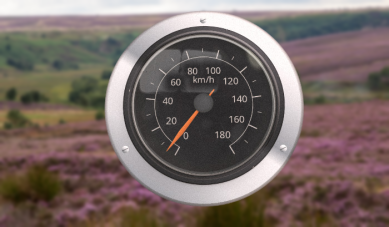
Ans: 5 km/h
